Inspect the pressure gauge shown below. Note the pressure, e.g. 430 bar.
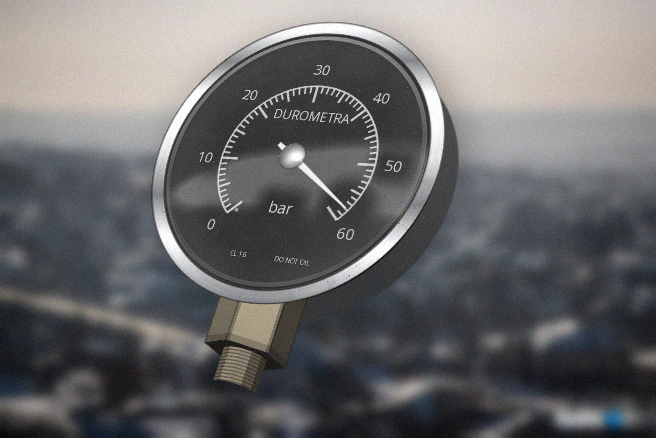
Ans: 58 bar
